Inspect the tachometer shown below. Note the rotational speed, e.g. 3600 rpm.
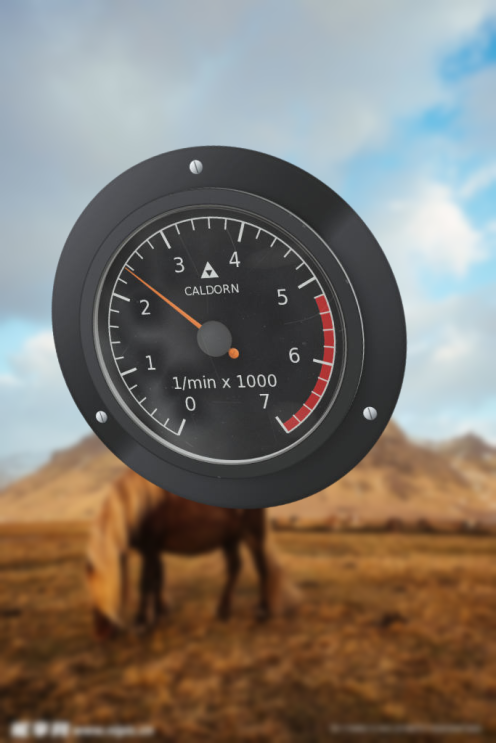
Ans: 2400 rpm
